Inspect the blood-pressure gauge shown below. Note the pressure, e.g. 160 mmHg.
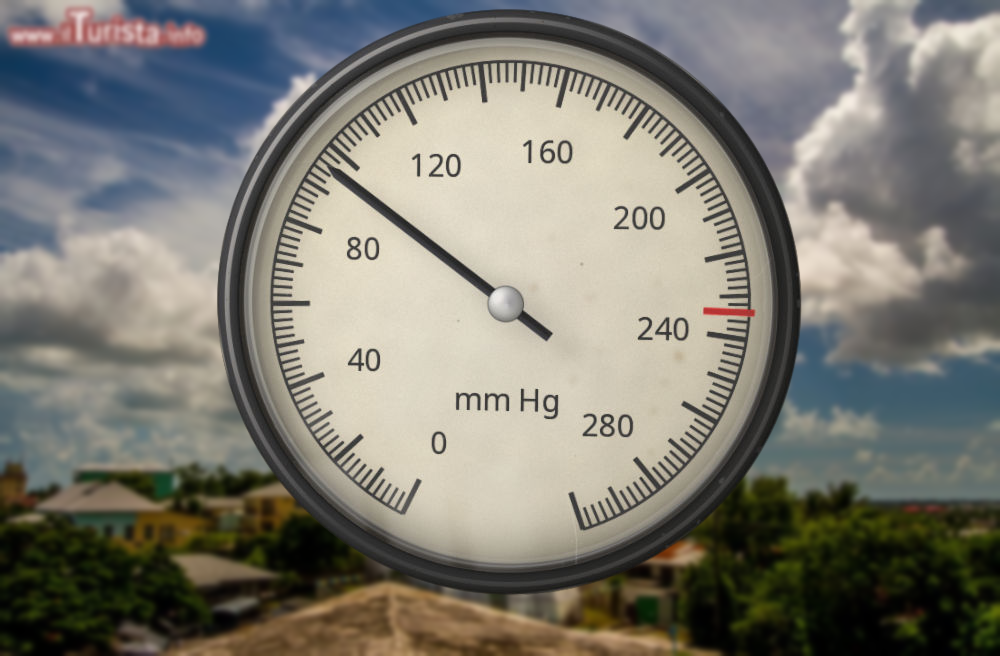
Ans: 96 mmHg
